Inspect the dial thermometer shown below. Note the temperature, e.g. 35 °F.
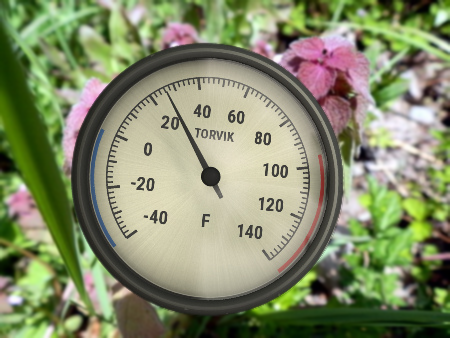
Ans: 26 °F
